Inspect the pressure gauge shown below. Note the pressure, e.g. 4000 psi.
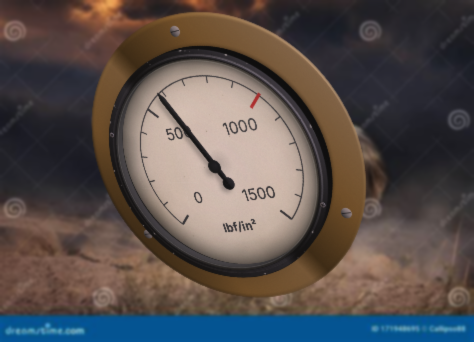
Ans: 600 psi
